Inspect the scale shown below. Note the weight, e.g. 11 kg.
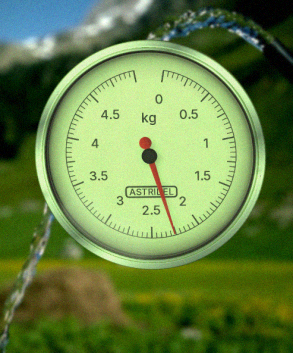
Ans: 2.25 kg
